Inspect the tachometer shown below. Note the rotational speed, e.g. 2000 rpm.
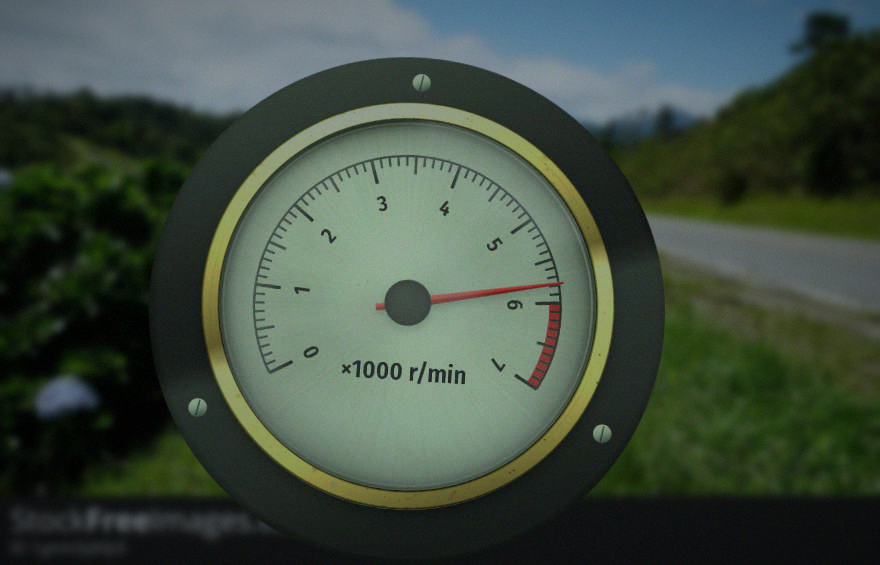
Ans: 5800 rpm
